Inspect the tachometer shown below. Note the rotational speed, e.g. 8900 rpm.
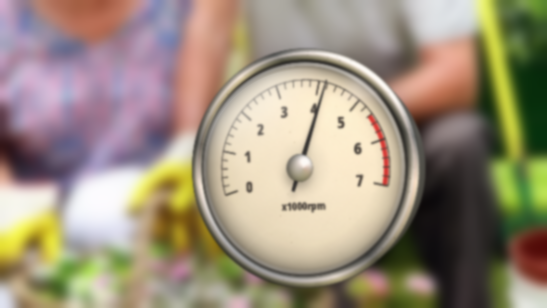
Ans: 4200 rpm
